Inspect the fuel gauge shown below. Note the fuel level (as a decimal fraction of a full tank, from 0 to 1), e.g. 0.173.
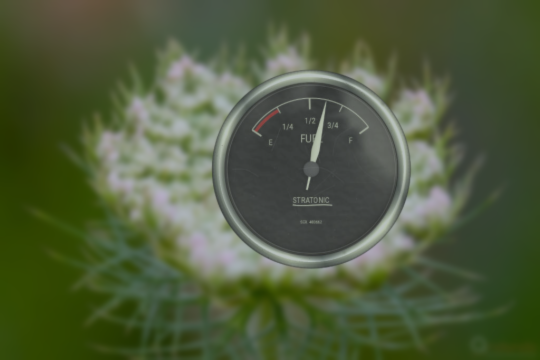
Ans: 0.625
